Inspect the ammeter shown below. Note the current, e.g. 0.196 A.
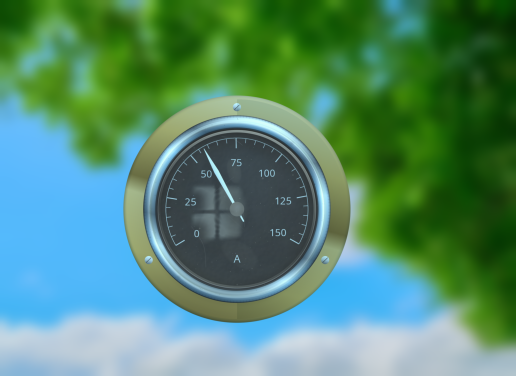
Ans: 57.5 A
